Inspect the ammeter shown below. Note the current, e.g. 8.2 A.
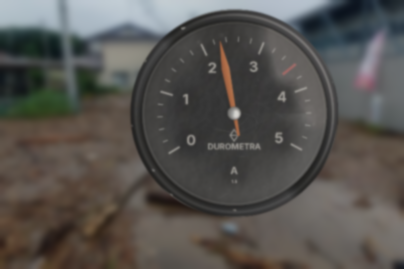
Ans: 2.3 A
